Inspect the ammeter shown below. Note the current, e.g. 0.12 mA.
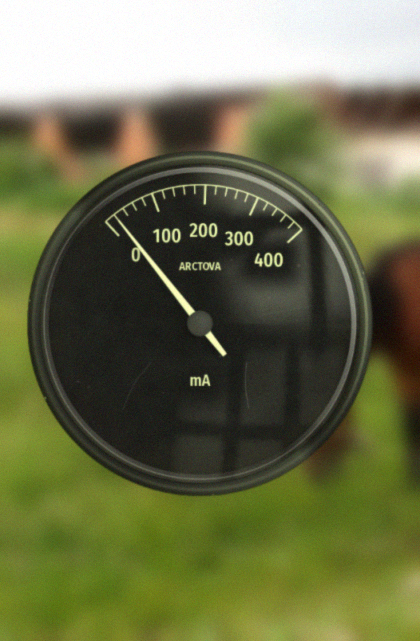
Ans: 20 mA
